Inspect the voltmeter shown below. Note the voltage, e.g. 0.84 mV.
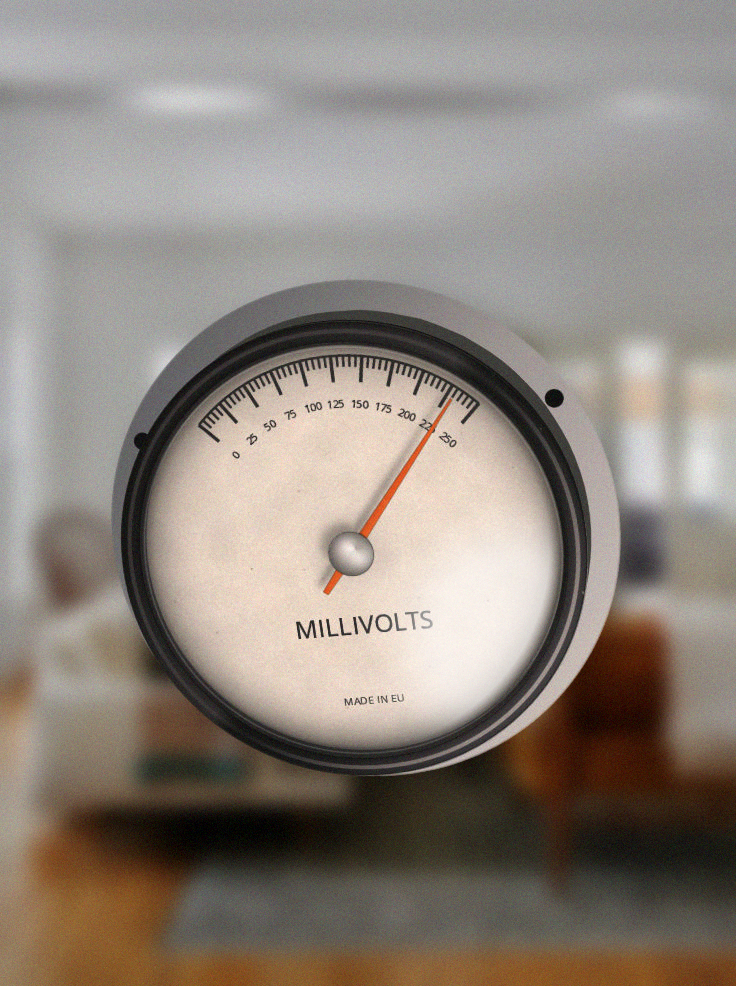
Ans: 230 mV
